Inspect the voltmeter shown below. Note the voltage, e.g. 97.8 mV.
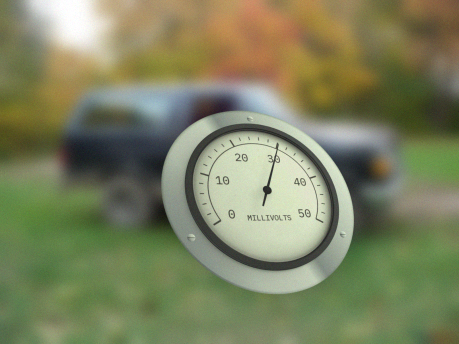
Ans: 30 mV
